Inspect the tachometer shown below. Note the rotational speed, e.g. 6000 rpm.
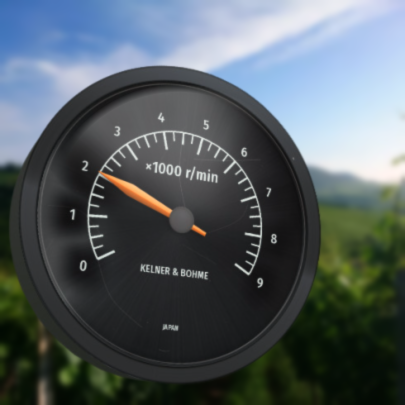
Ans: 2000 rpm
